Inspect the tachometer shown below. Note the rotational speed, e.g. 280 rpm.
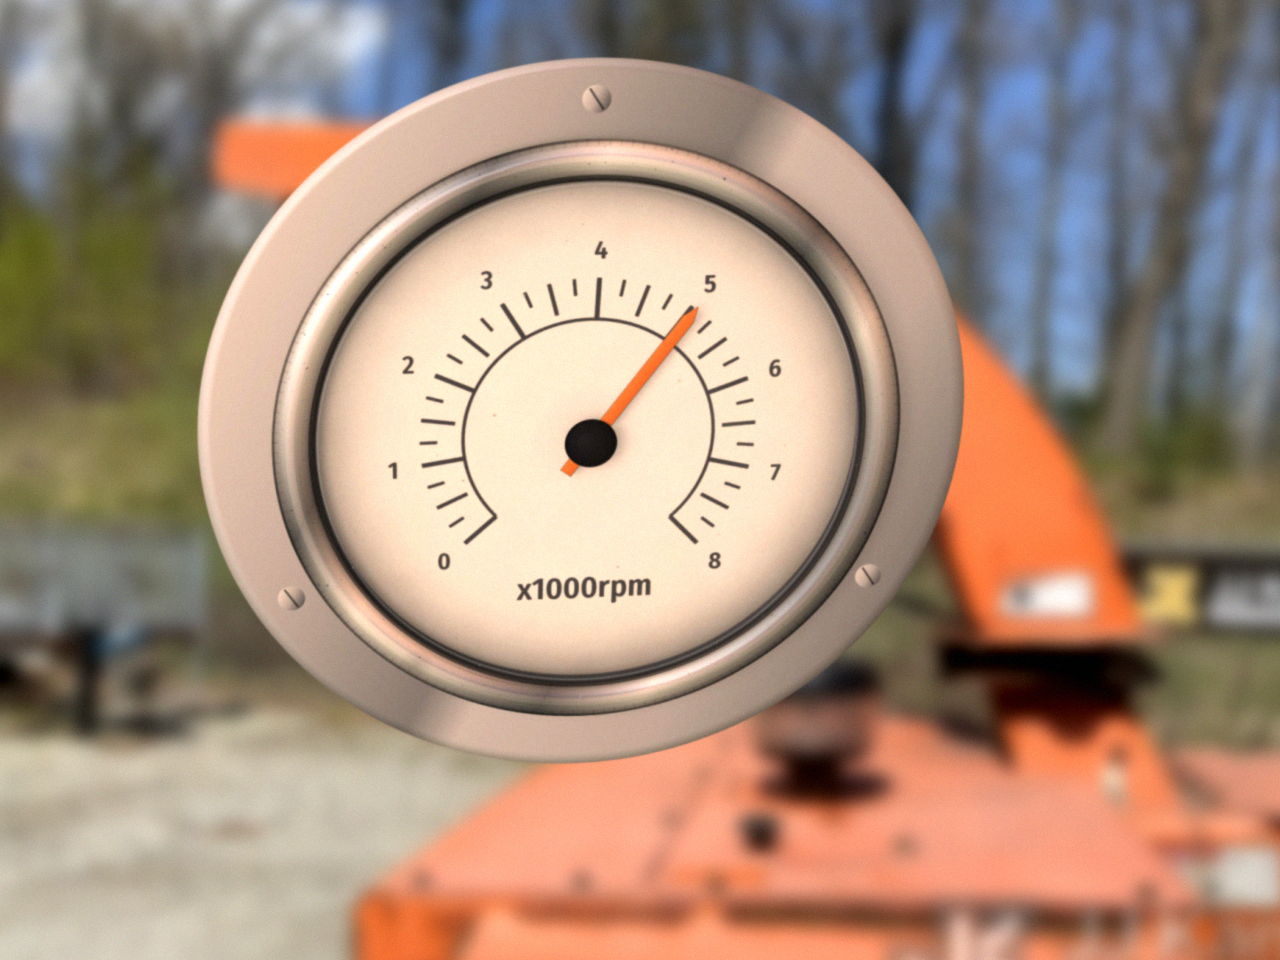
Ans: 5000 rpm
